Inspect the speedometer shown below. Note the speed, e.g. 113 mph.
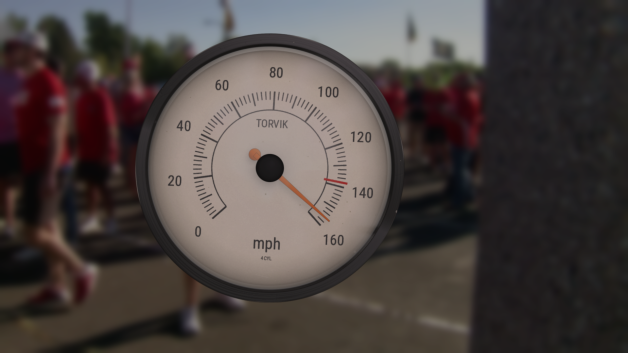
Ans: 156 mph
